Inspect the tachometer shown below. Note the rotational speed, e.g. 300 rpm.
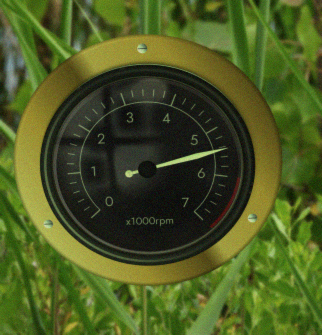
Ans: 5400 rpm
